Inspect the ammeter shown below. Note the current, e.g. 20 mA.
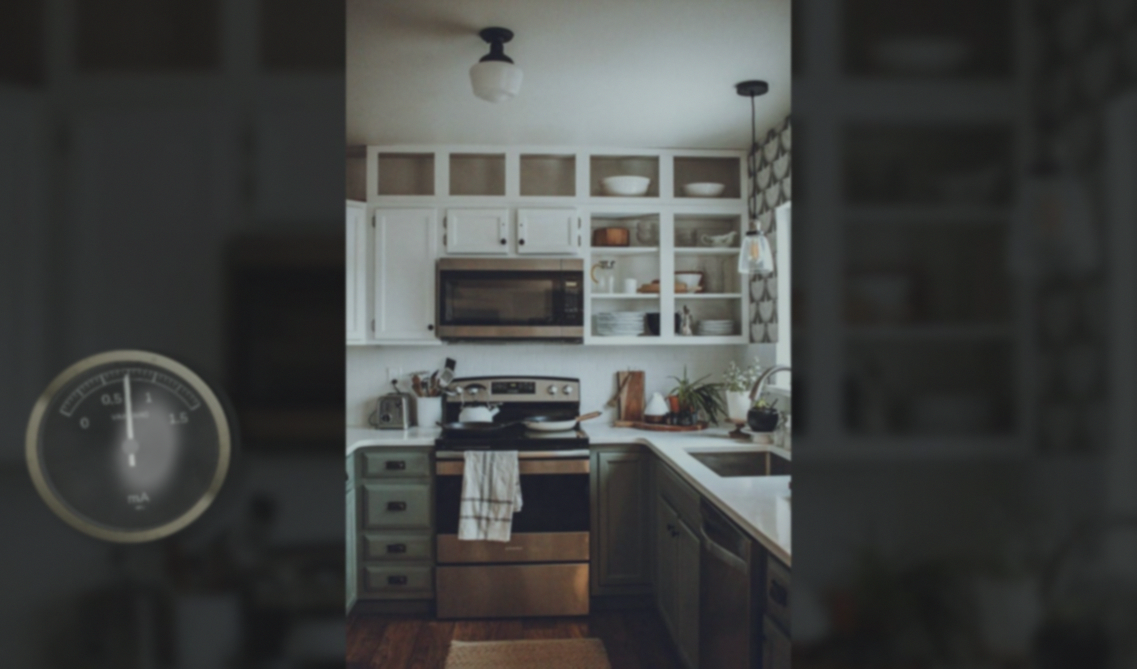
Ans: 0.75 mA
